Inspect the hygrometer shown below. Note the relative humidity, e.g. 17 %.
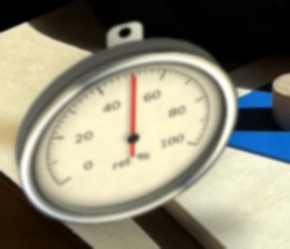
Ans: 50 %
